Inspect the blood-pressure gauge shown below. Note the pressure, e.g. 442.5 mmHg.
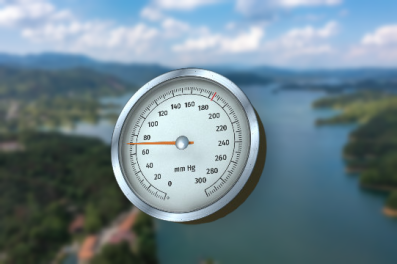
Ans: 70 mmHg
